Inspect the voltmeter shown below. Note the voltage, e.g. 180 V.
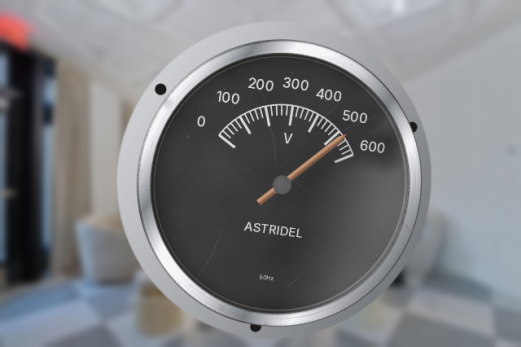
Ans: 520 V
